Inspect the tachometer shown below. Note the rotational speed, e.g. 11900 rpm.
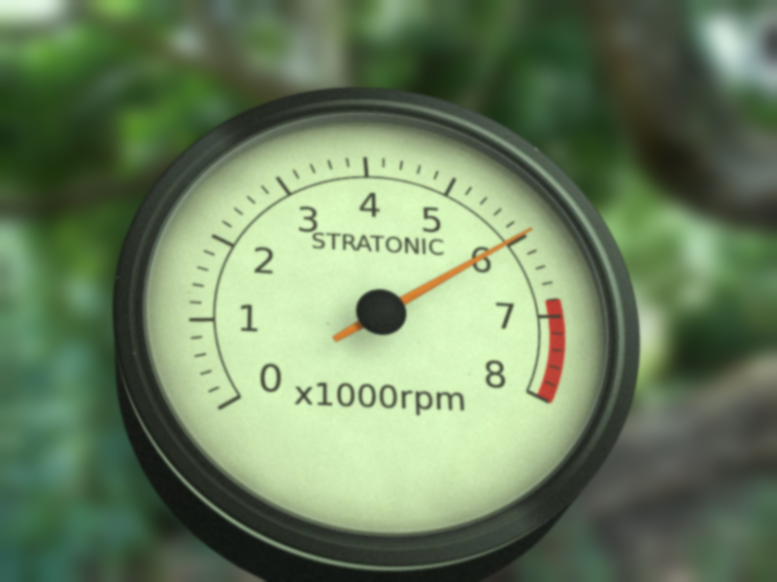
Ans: 6000 rpm
